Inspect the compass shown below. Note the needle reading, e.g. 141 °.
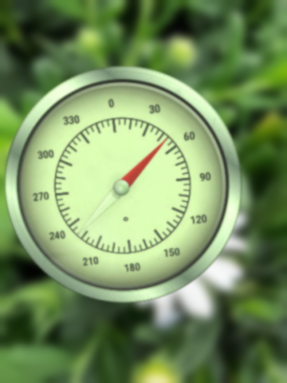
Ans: 50 °
